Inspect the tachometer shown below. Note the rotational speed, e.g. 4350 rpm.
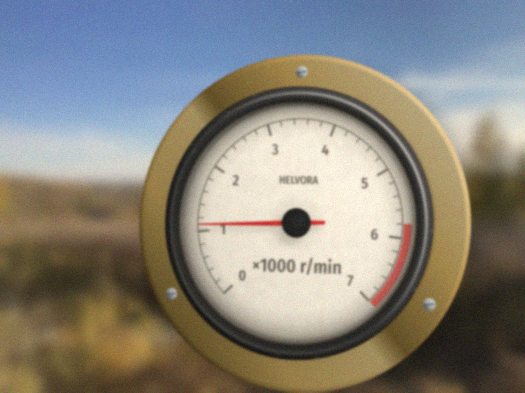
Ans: 1100 rpm
